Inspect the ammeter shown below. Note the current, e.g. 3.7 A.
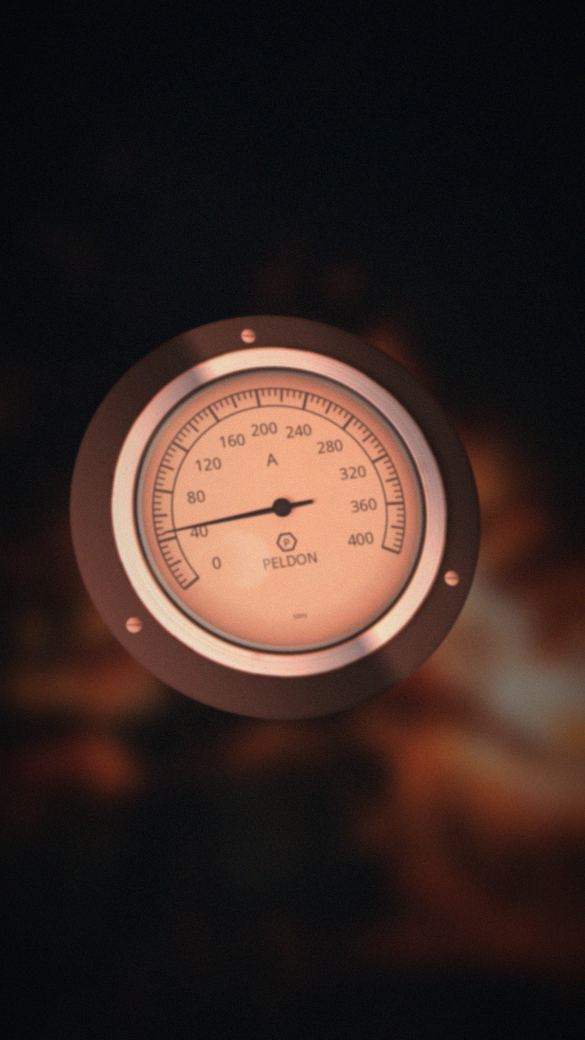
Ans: 45 A
